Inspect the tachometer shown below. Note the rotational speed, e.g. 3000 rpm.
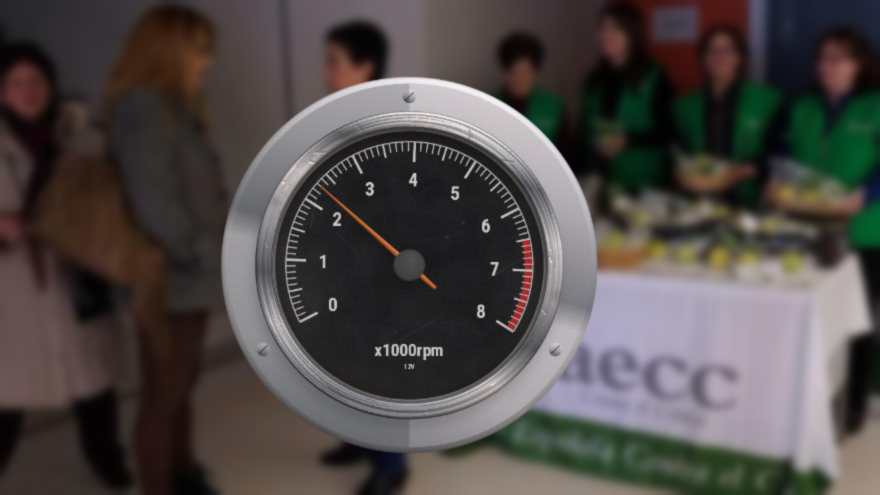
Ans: 2300 rpm
